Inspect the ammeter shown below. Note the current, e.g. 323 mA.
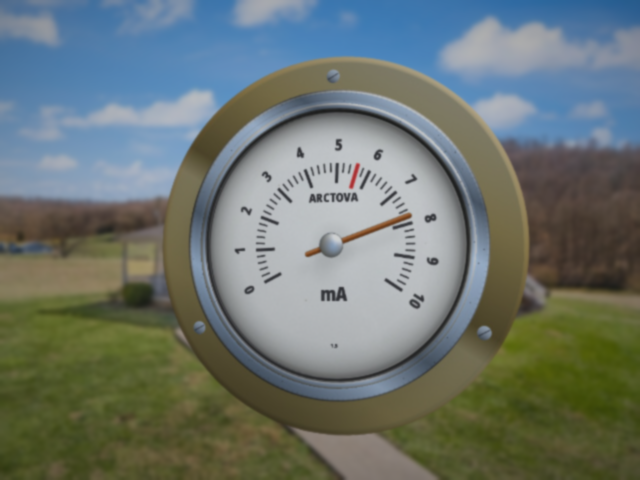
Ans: 7.8 mA
